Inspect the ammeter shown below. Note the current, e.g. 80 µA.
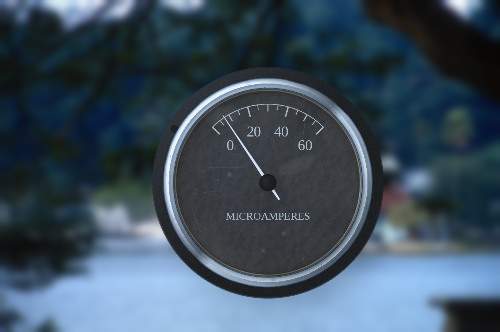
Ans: 7.5 µA
